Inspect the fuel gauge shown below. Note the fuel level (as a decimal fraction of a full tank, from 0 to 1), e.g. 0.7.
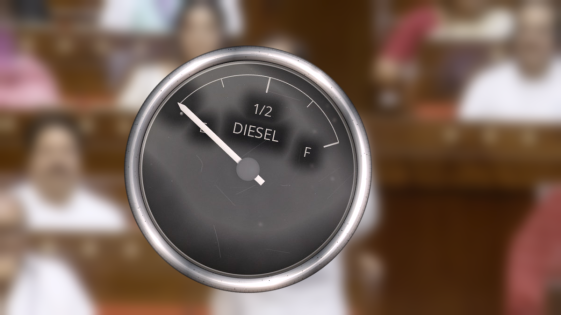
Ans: 0
